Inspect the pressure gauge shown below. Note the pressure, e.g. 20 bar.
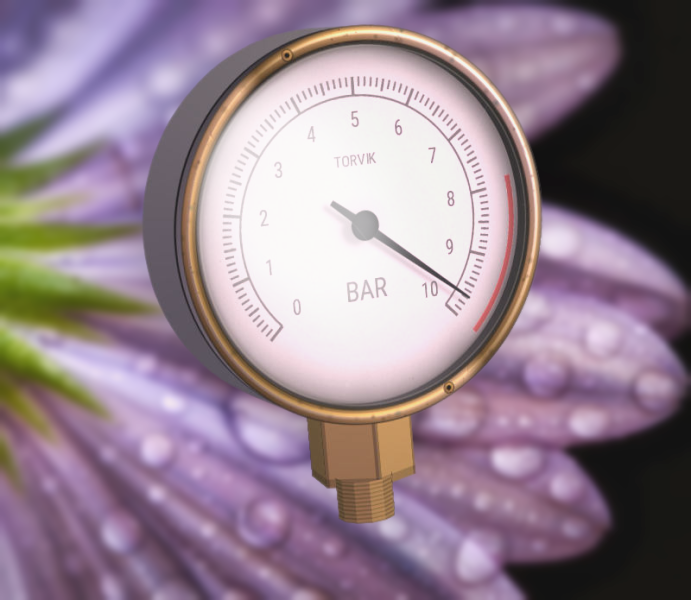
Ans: 9.7 bar
